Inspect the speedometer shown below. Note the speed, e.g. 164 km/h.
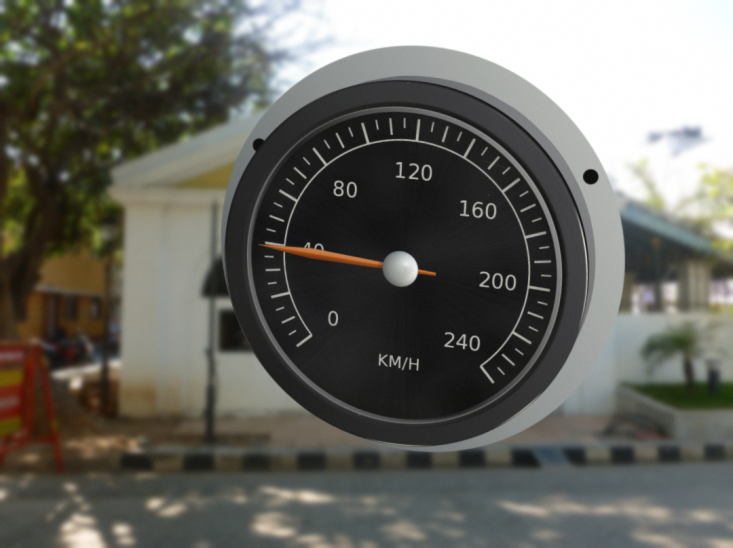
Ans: 40 km/h
